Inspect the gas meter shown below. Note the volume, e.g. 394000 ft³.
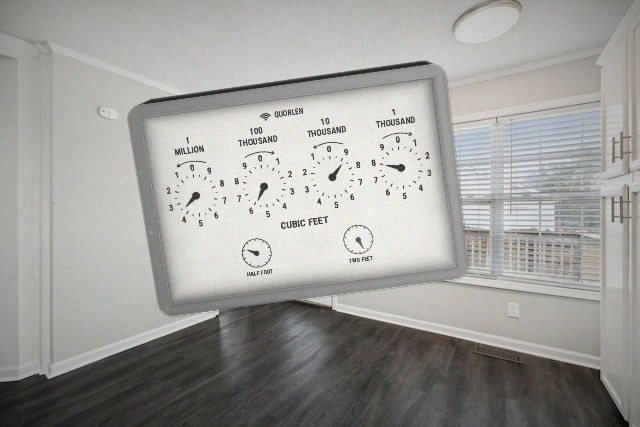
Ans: 358800 ft³
